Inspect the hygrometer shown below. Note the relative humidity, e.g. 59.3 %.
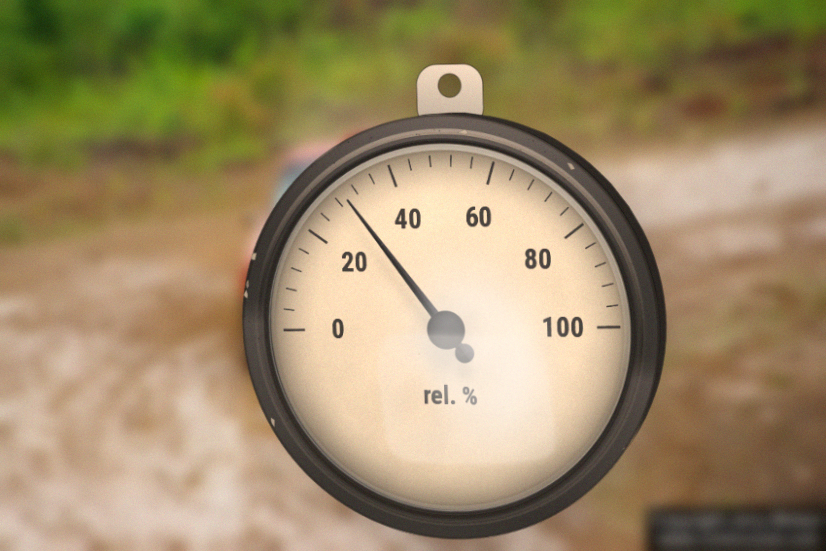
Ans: 30 %
